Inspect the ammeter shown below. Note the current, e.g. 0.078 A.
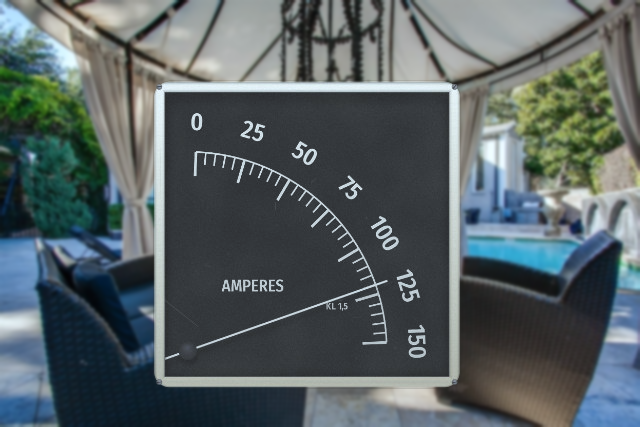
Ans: 120 A
